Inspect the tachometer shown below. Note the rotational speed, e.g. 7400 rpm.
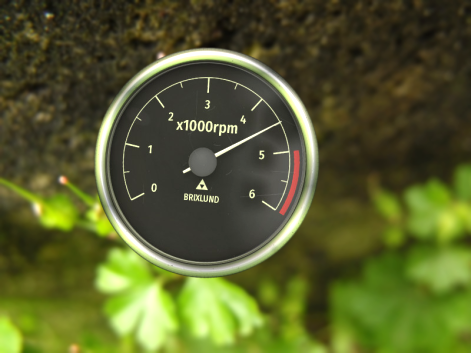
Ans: 4500 rpm
